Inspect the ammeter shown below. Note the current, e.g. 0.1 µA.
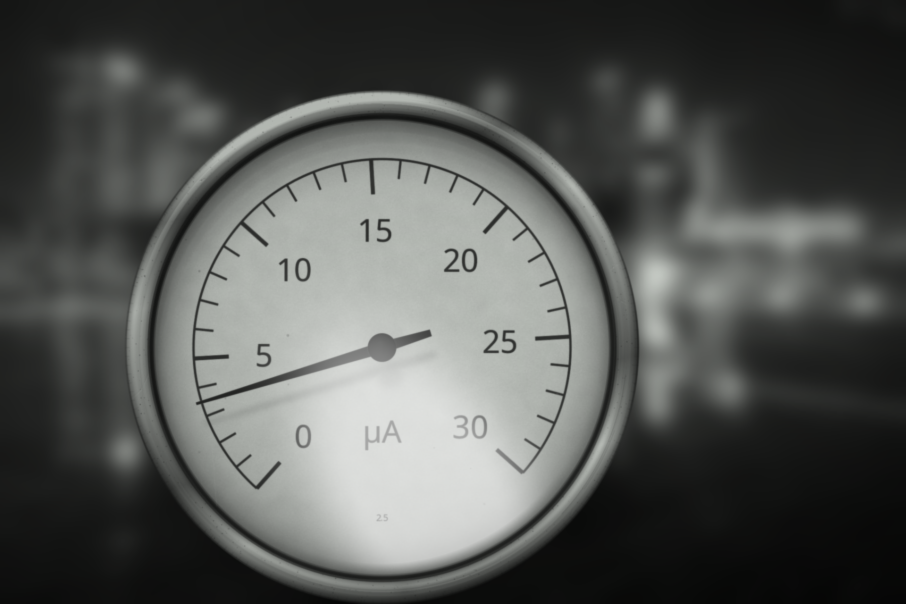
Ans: 3.5 µA
